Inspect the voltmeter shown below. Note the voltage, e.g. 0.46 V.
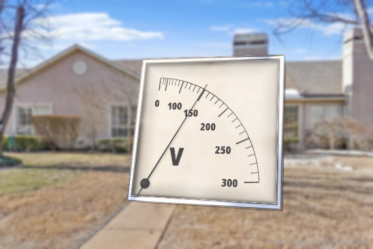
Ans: 150 V
